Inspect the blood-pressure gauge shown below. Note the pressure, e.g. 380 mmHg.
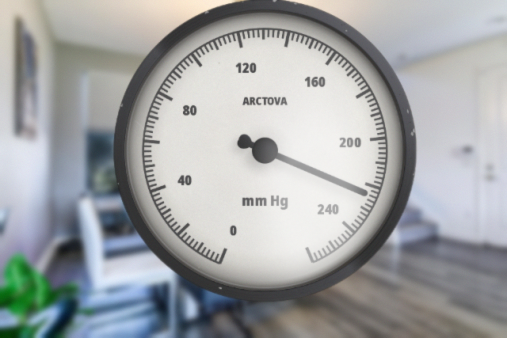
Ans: 224 mmHg
